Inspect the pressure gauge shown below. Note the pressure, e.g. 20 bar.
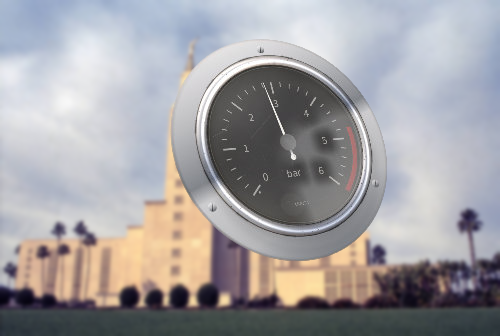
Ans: 2.8 bar
